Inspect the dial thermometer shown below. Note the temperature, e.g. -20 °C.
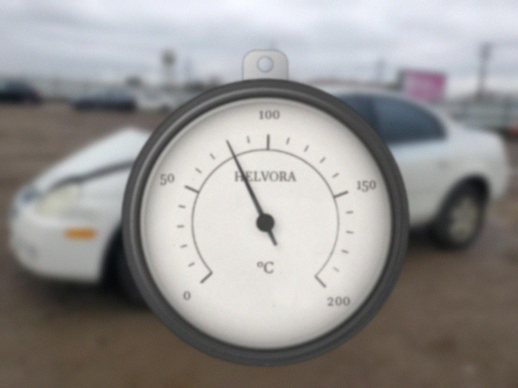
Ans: 80 °C
